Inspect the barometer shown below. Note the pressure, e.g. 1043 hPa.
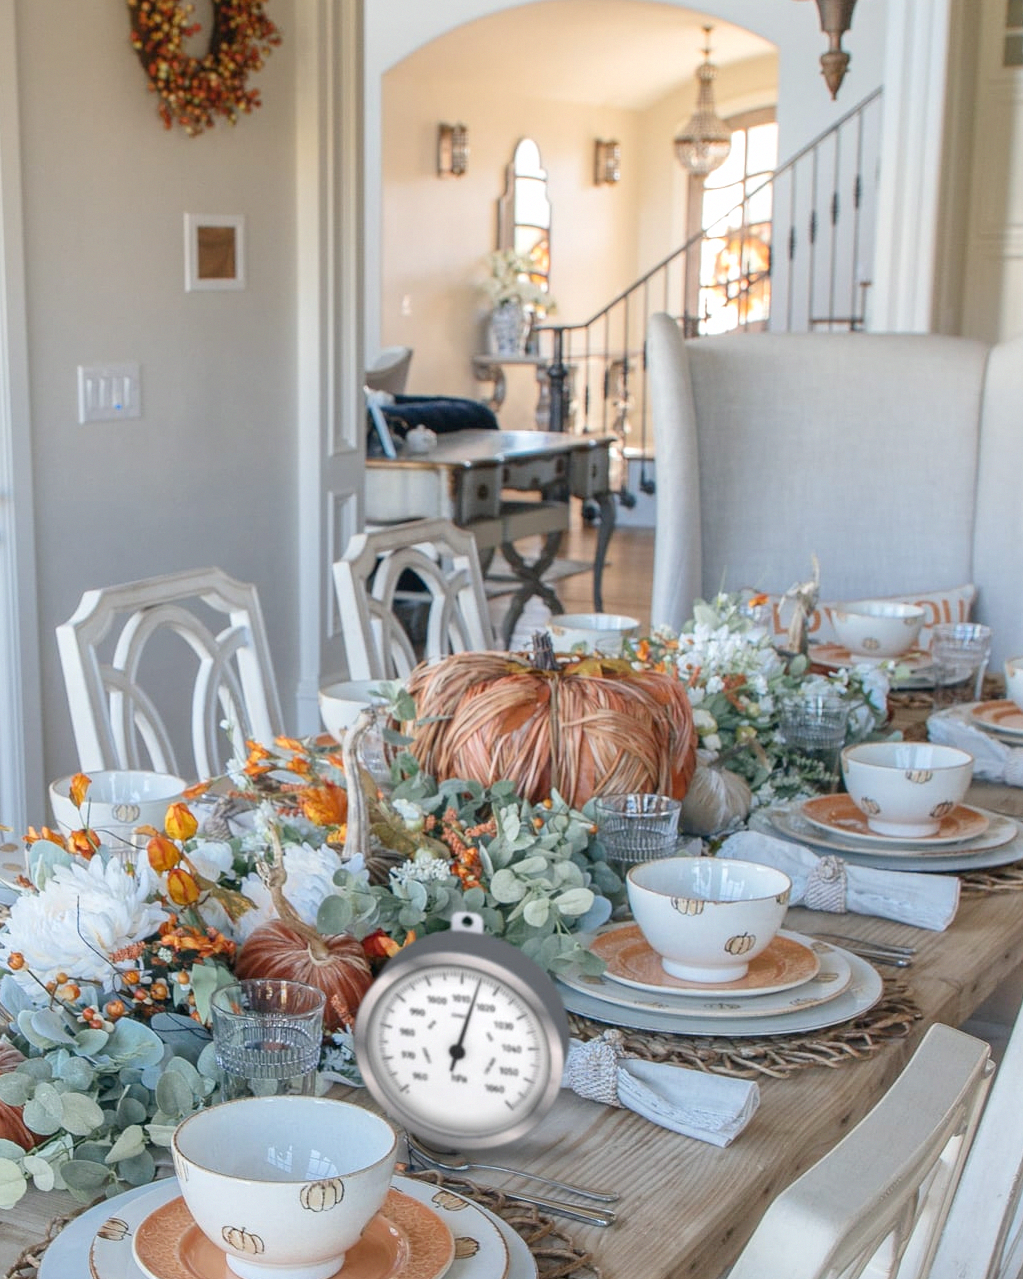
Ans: 1015 hPa
